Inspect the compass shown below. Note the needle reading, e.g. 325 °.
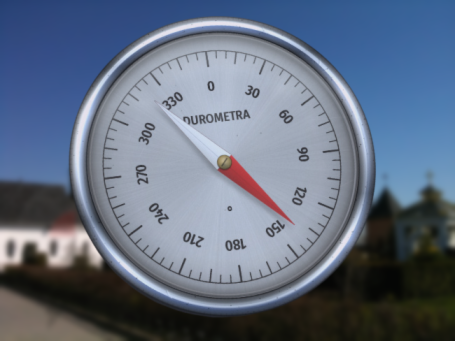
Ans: 140 °
